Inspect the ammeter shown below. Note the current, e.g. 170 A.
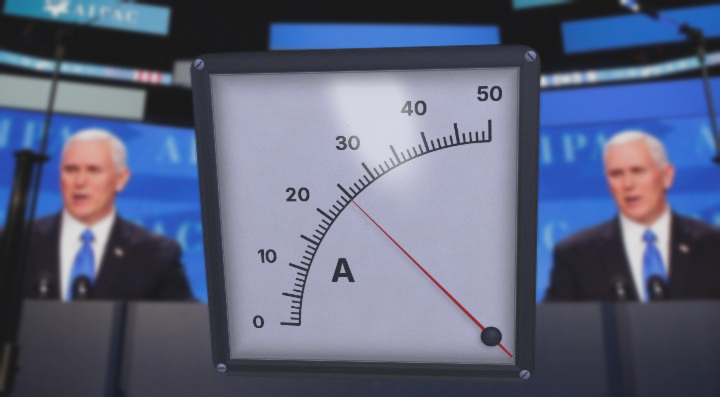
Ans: 25 A
